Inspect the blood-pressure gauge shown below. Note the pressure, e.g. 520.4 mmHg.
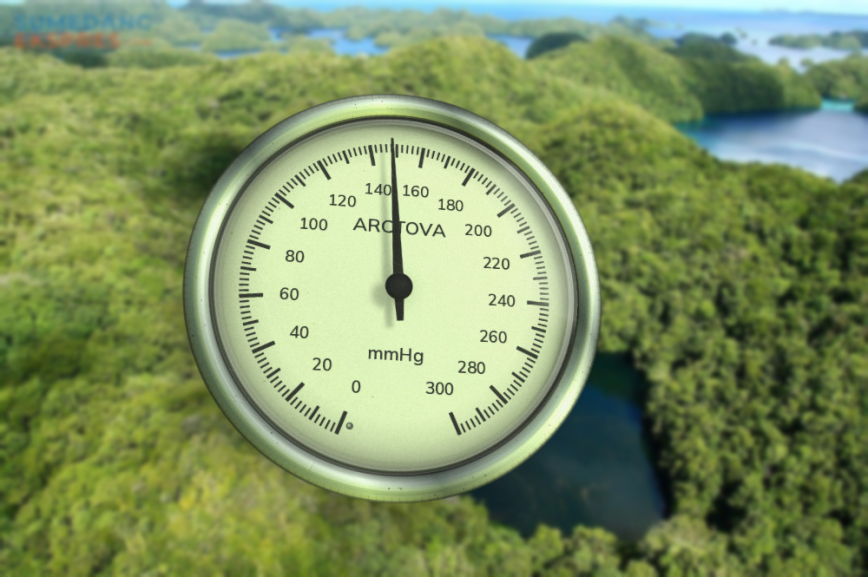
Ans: 148 mmHg
